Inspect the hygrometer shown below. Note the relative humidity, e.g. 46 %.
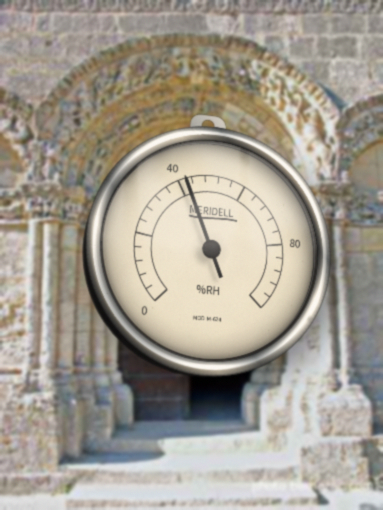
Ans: 42 %
